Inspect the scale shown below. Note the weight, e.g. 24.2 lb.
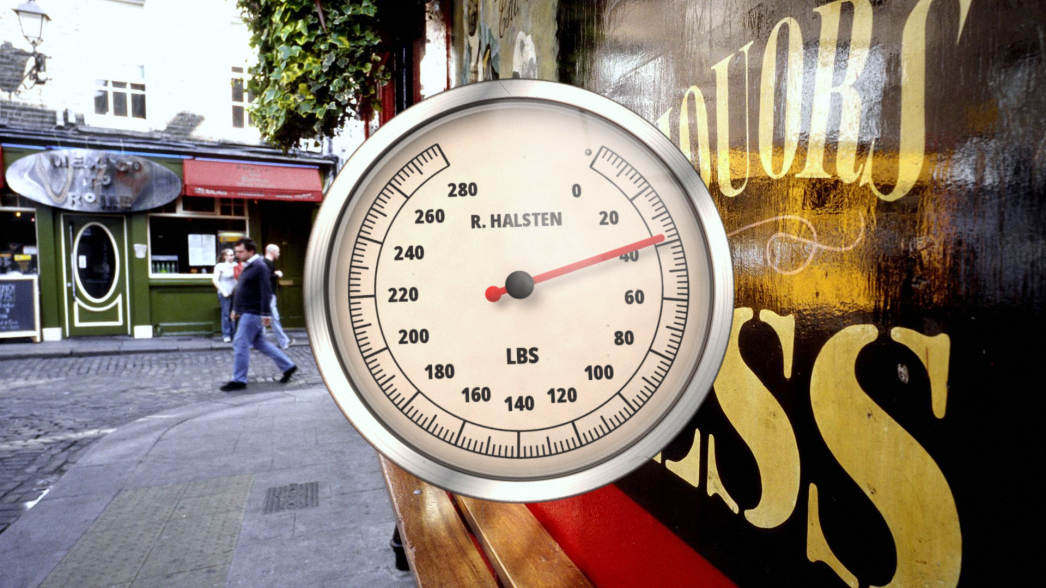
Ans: 38 lb
